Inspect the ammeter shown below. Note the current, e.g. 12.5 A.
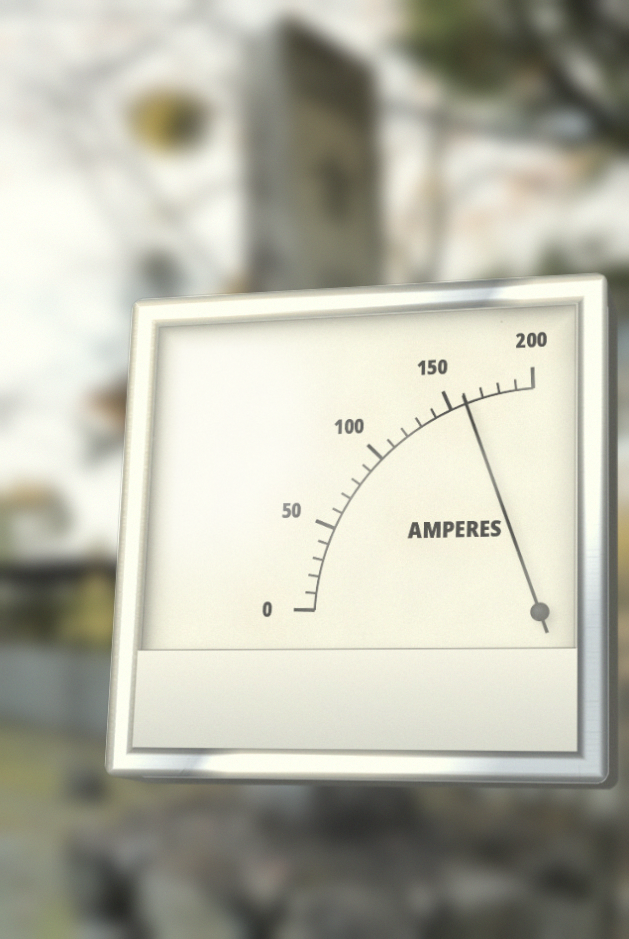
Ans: 160 A
